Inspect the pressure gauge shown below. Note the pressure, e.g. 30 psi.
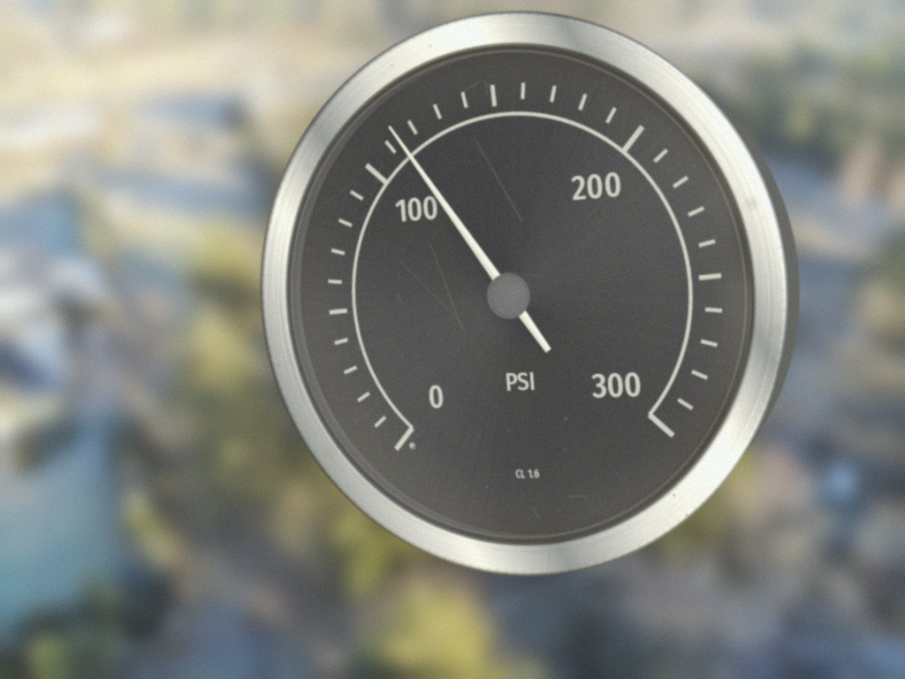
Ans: 115 psi
